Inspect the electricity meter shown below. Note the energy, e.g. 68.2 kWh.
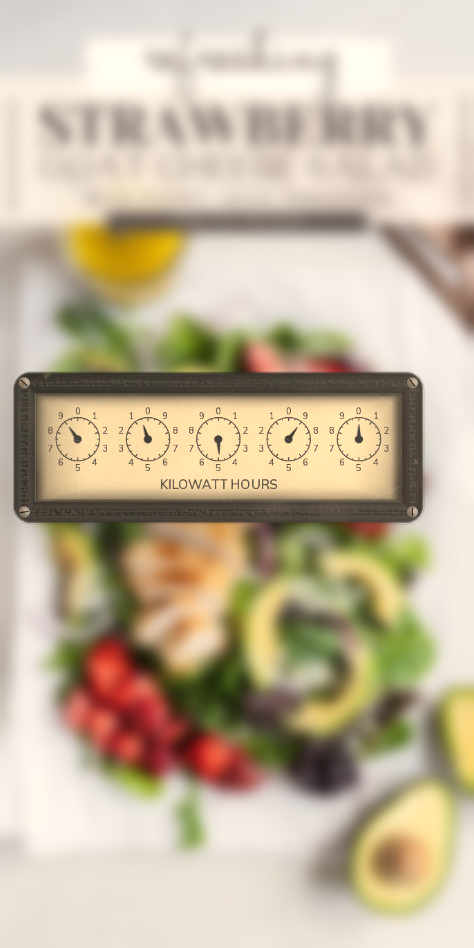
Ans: 90490 kWh
